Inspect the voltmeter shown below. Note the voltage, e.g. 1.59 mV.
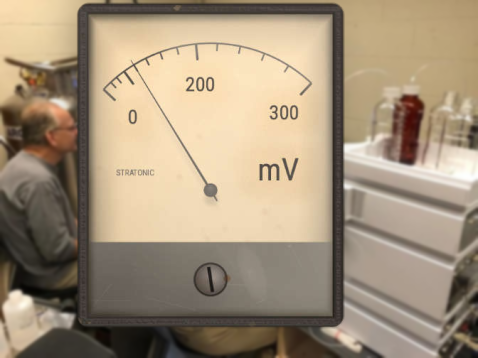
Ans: 120 mV
